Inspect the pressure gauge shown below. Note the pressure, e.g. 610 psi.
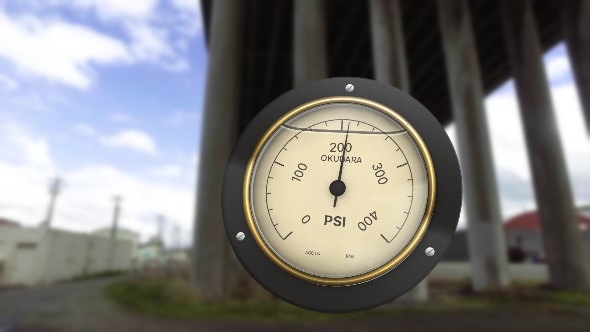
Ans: 210 psi
